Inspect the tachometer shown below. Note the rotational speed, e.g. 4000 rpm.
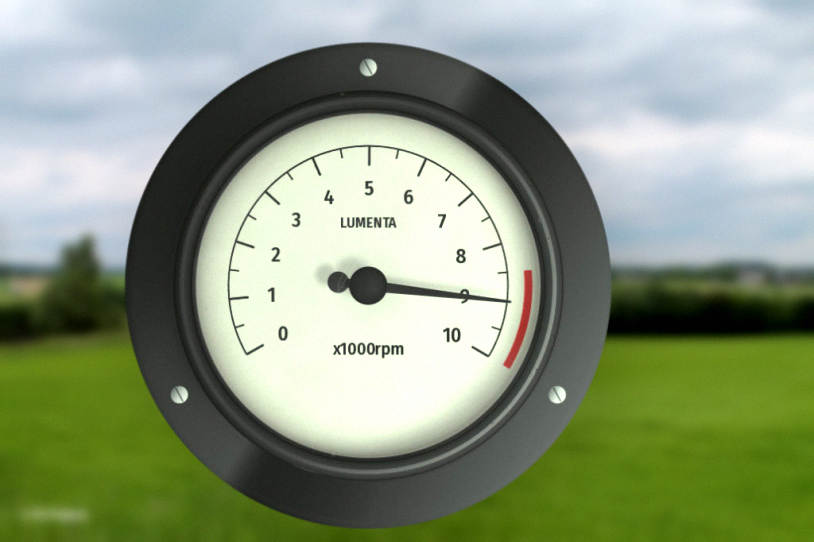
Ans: 9000 rpm
